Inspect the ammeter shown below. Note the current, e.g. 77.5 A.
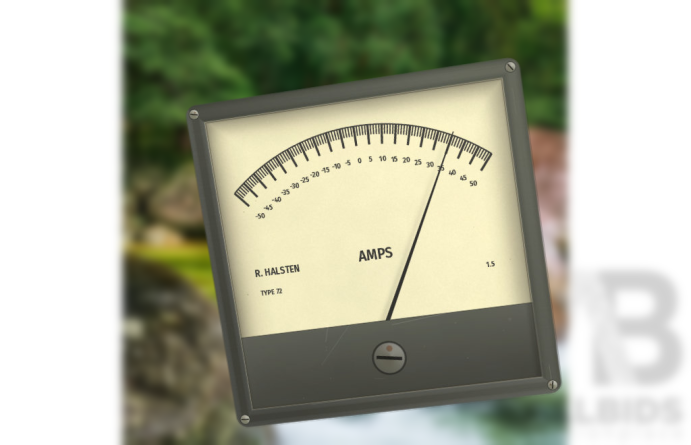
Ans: 35 A
